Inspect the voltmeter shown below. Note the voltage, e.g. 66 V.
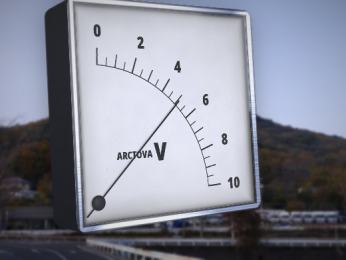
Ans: 5 V
